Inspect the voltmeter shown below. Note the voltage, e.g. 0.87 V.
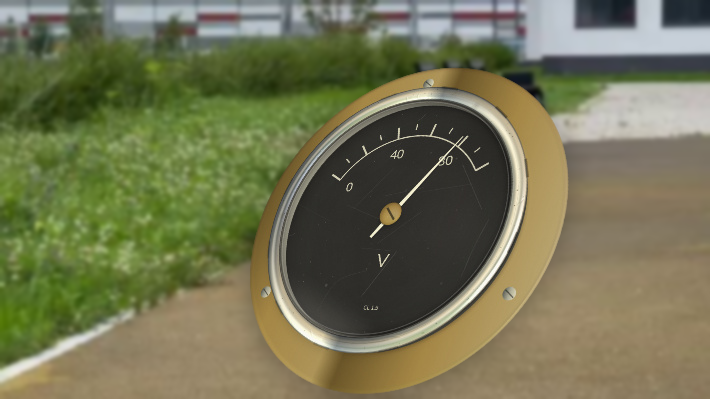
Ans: 80 V
